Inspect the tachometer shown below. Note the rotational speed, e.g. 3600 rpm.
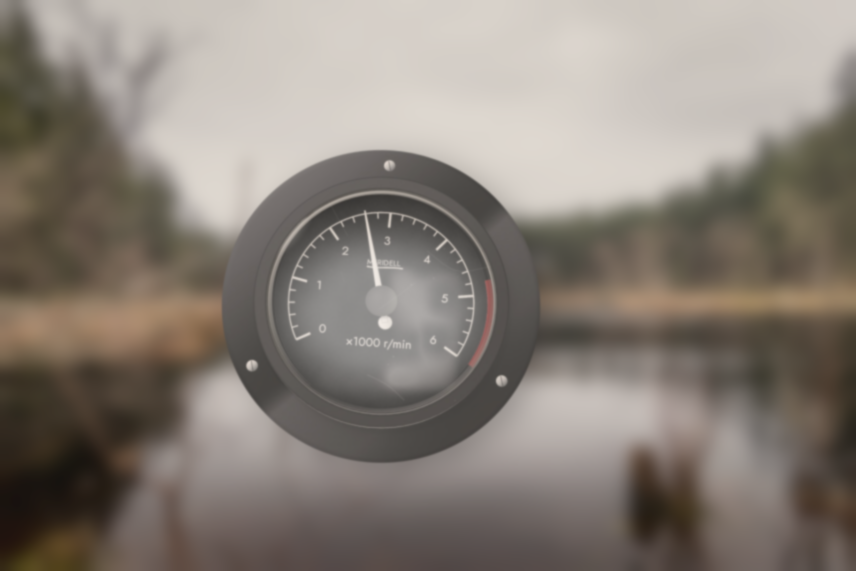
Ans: 2600 rpm
